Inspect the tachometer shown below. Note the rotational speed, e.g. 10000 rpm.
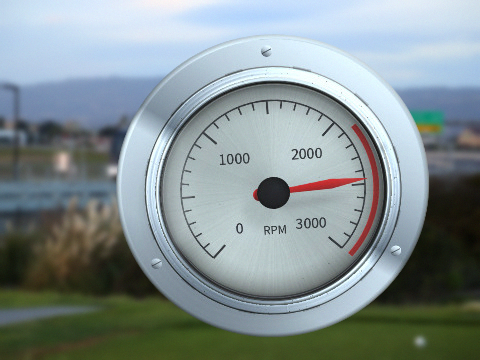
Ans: 2450 rpm
